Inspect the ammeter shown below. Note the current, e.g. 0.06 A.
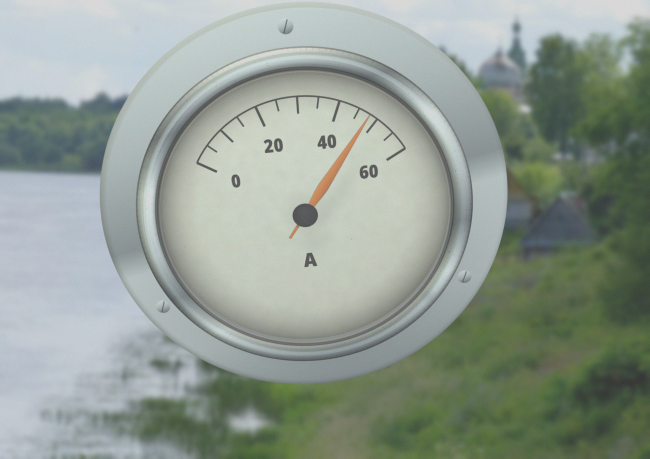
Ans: 47.5 A
